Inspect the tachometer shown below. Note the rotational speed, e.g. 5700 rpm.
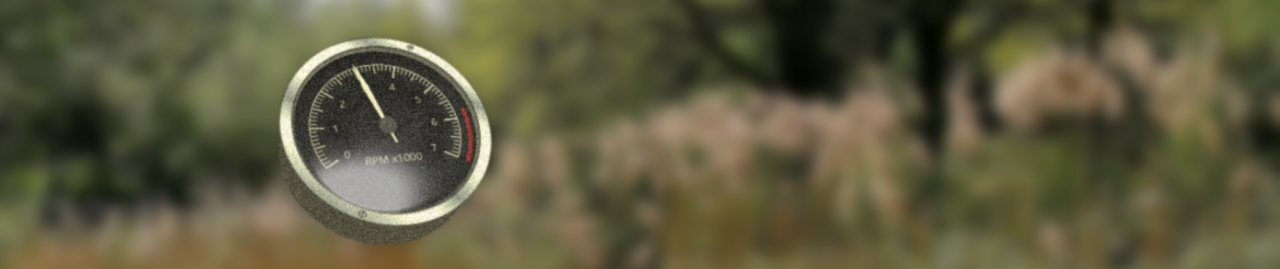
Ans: 3000 rpm
